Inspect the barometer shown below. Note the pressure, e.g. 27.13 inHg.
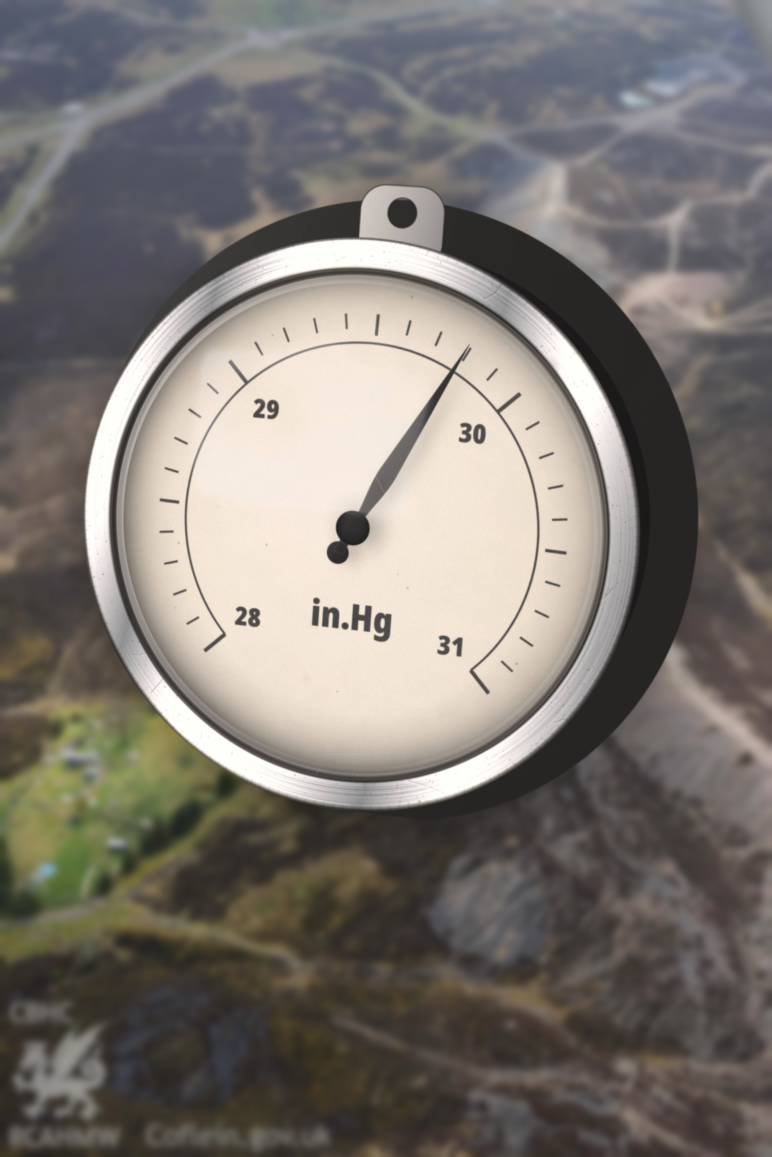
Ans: 29.8 inHg
